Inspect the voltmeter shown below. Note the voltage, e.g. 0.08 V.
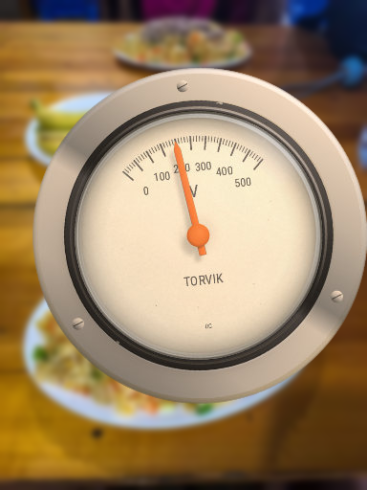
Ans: 200 V
